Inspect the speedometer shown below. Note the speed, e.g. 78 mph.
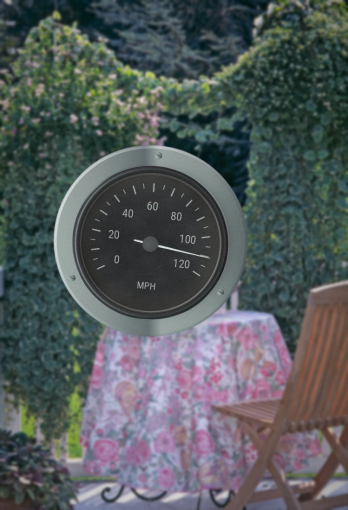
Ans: 110 mph
